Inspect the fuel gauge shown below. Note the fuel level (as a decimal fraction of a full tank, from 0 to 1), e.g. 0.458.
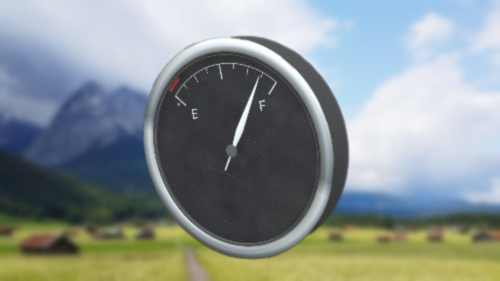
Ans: 0.875
